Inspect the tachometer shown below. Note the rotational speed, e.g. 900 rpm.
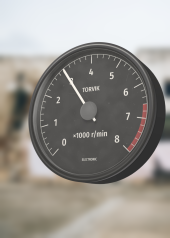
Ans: 3000 rpm
